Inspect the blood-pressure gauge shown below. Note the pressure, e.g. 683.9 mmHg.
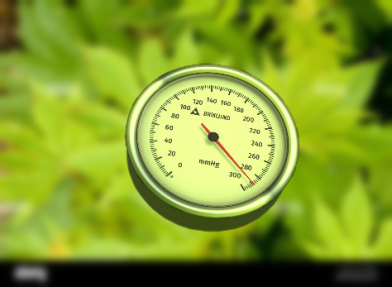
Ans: 290 mmHg
